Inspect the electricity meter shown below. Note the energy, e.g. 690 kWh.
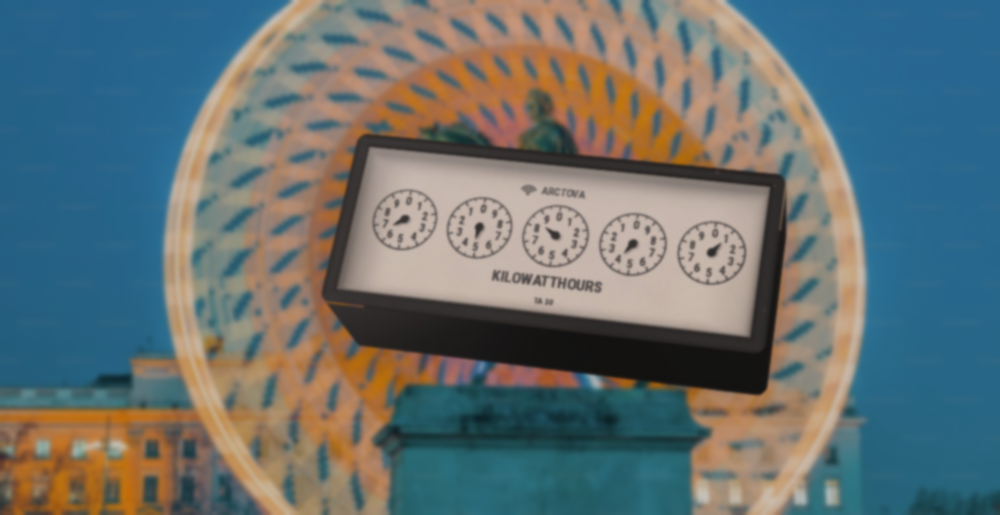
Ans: 64841 kWh
